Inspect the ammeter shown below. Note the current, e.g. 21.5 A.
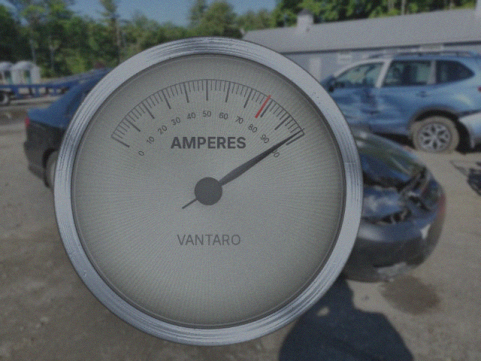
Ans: 98 A
